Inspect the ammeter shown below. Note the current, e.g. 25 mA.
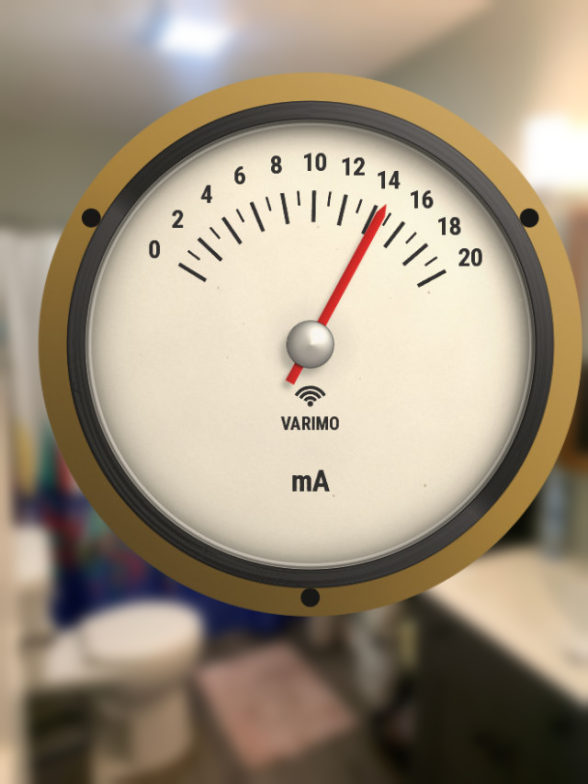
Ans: 14.5 mA
